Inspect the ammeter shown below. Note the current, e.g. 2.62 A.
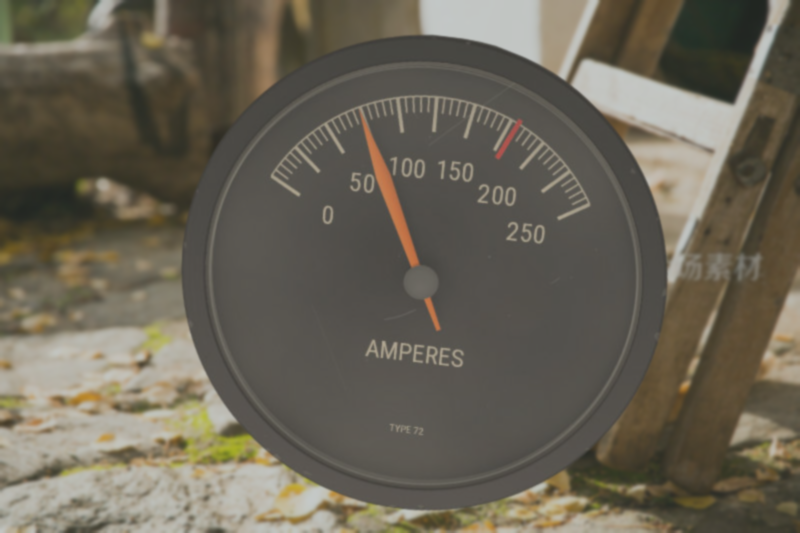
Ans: 75 A
